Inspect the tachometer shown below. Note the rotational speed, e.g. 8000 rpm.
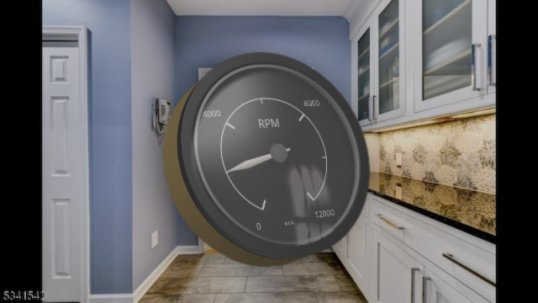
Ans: 2000 rpm
